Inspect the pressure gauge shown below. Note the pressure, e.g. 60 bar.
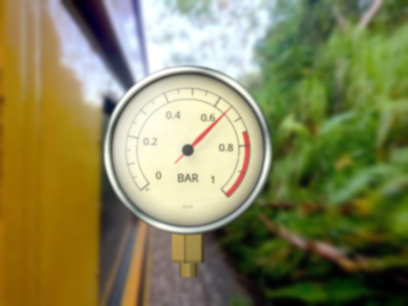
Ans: 0.65 bar
